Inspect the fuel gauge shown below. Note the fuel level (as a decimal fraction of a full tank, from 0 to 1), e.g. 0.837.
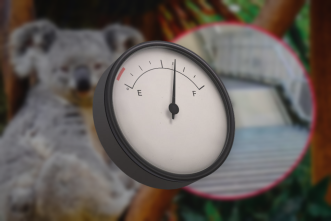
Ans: 0.625
